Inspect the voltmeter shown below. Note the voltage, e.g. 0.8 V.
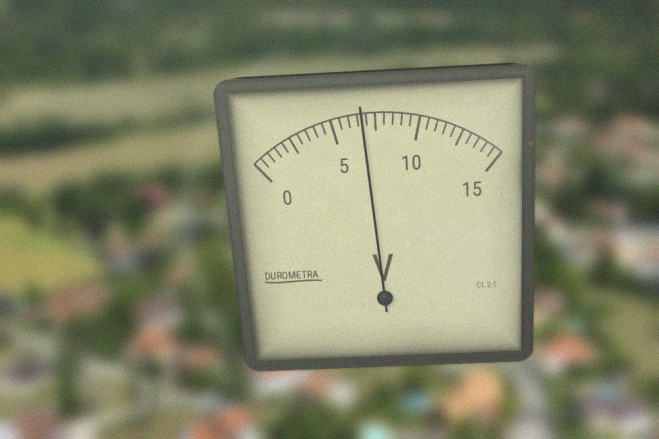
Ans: 6.75 V
